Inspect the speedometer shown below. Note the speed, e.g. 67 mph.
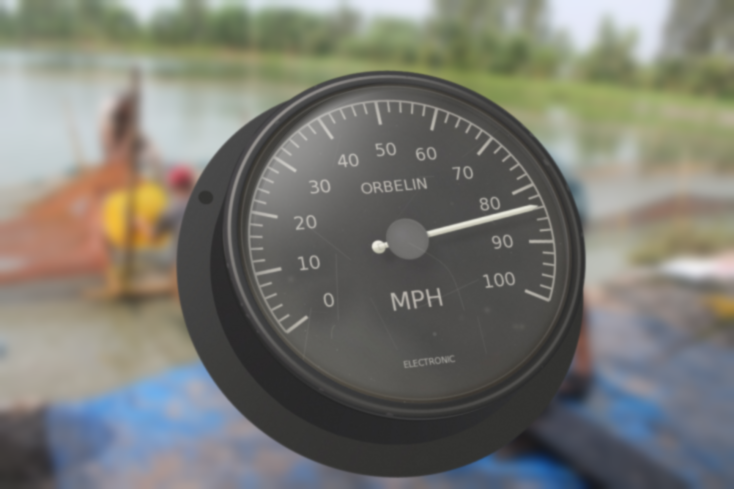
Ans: 84 mph
